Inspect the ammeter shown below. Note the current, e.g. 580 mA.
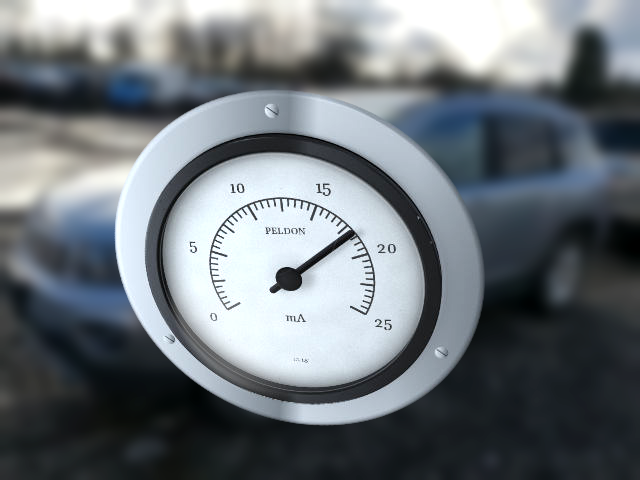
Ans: 18 mA
